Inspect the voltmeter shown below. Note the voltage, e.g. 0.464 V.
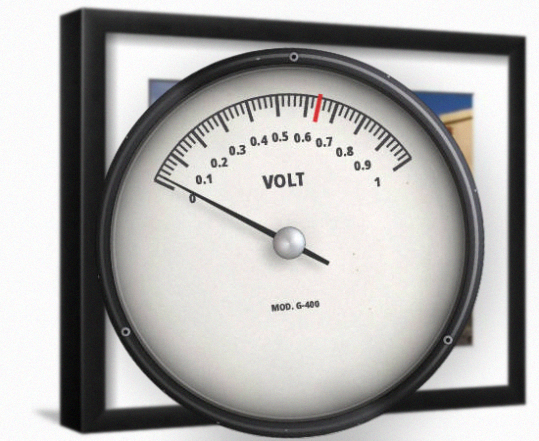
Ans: 0.02 V
